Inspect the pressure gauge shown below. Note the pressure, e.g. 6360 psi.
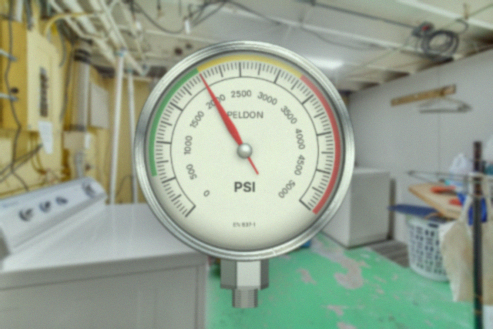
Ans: 2000 psi
